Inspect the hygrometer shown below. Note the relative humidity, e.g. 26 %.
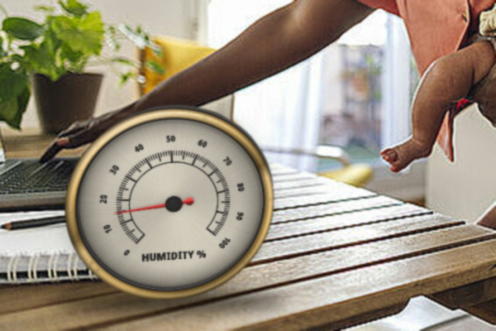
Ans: 15 %
